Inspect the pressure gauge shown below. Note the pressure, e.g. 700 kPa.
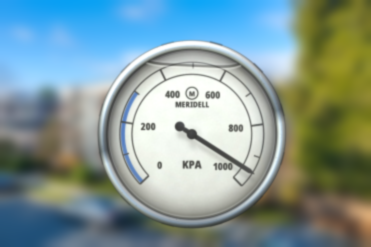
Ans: 950 kPa
